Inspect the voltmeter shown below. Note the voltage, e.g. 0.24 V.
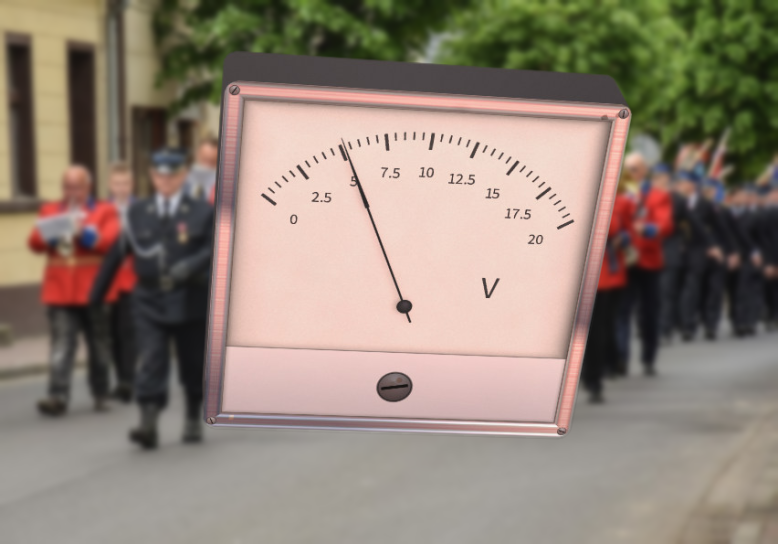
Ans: 5.25 V
